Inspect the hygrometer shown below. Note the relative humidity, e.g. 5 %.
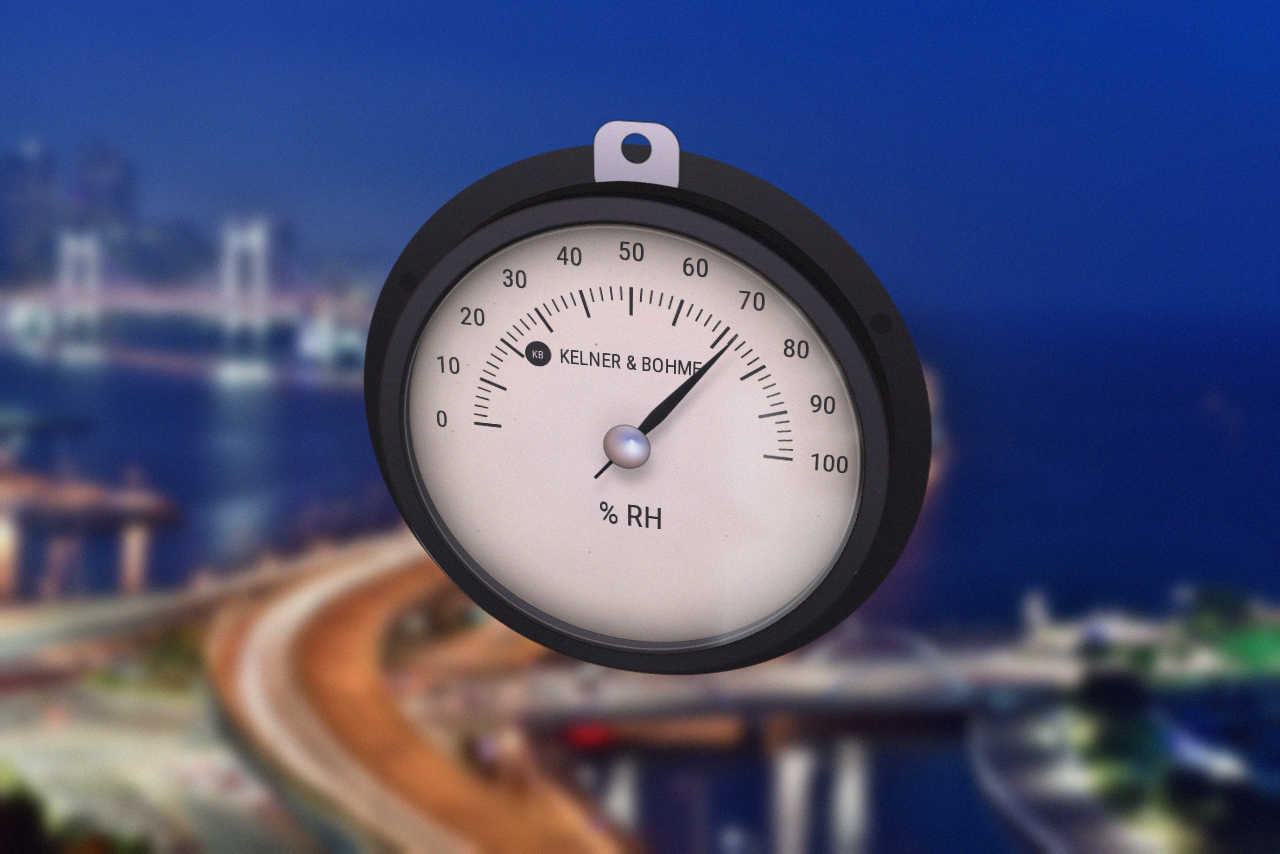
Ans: 72 %
